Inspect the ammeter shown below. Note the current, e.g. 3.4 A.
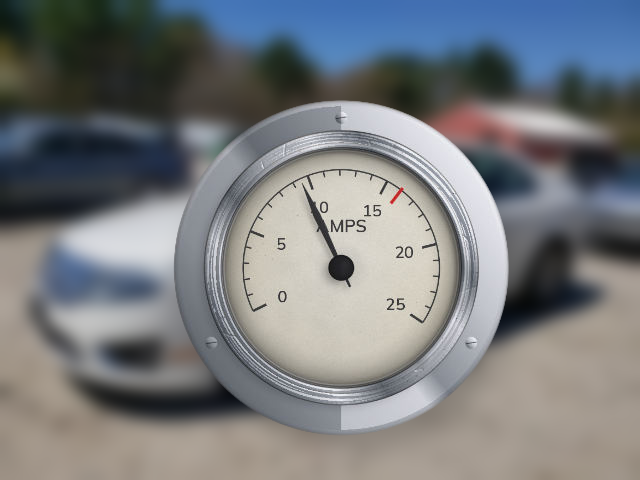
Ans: 9.5 A
